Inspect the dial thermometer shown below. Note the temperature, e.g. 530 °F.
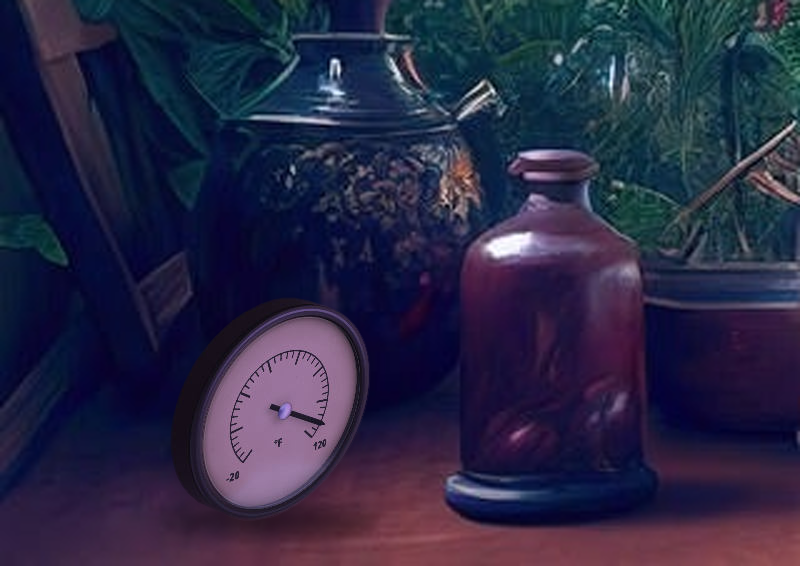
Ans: 112 °F
